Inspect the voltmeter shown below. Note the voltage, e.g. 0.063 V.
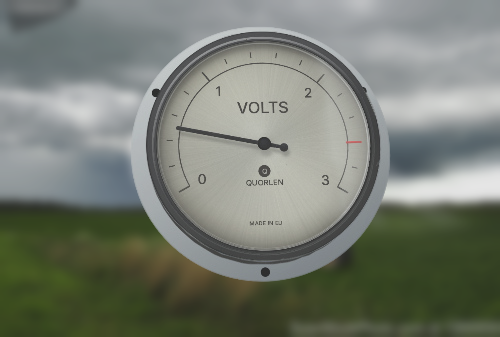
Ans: 0.5 V
